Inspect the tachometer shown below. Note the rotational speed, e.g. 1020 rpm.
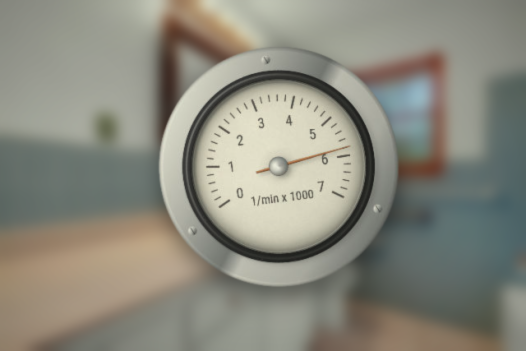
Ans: 5800 rpm
